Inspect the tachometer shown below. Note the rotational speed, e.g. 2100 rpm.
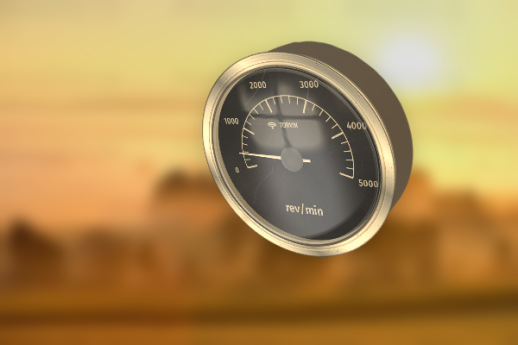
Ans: 400 rpm
